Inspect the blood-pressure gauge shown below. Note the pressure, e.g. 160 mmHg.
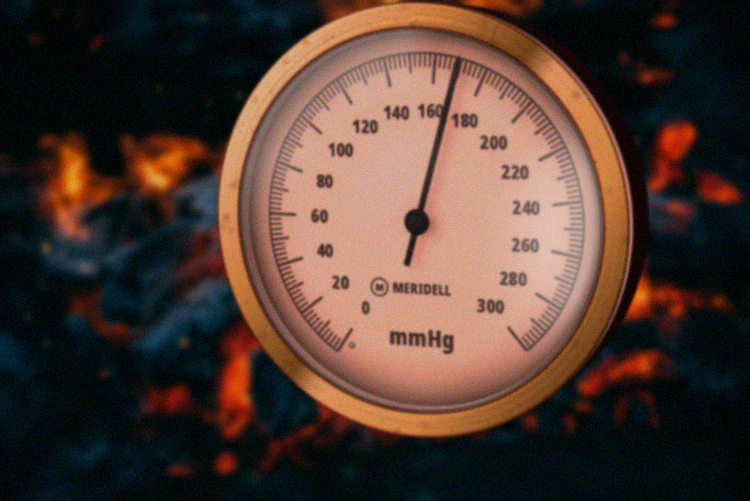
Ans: 170 mmHg
